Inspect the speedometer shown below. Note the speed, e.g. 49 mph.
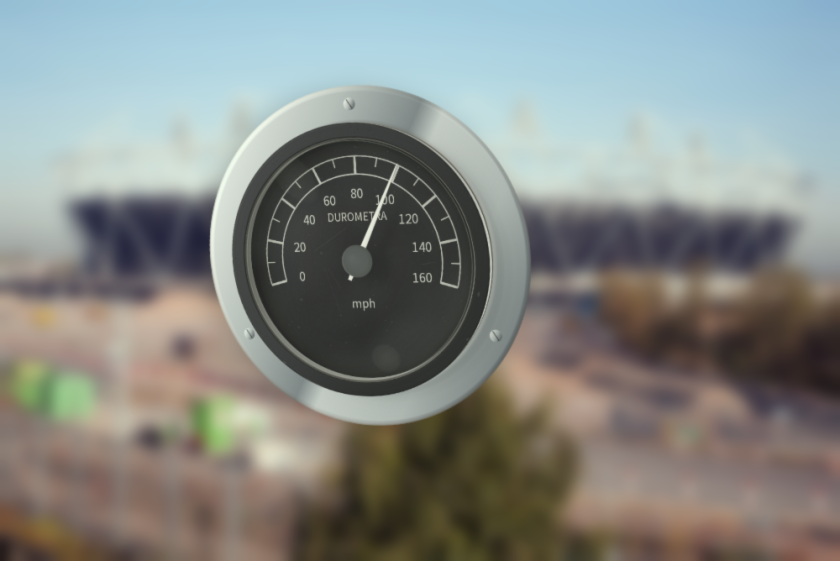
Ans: 100 mph
